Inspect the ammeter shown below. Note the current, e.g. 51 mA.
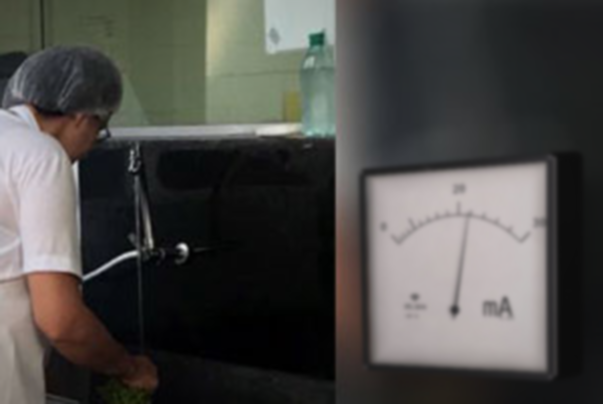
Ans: 22 mA
